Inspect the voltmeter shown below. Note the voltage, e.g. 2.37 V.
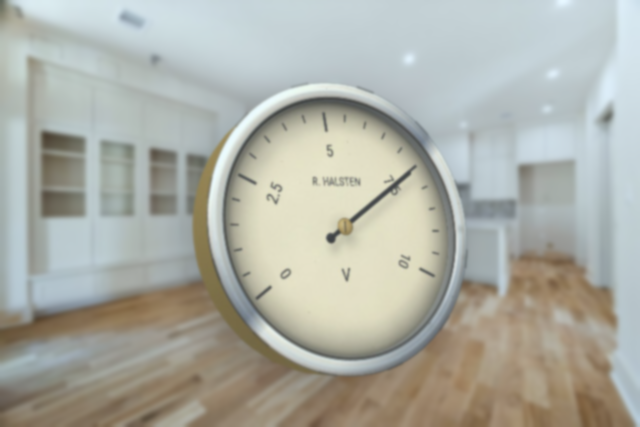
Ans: 7.5 V
